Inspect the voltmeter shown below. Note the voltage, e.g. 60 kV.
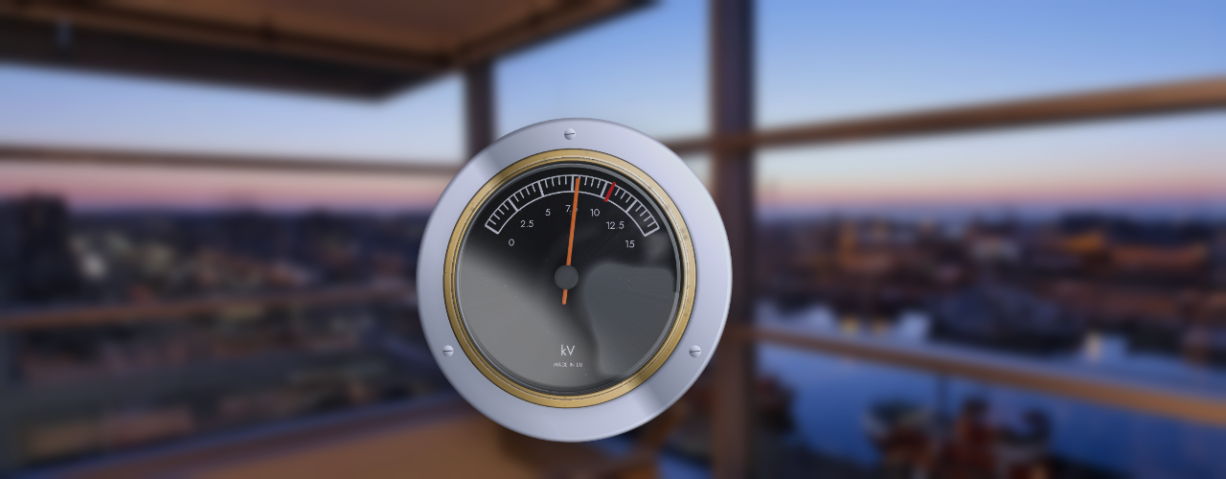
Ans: 8 kV
